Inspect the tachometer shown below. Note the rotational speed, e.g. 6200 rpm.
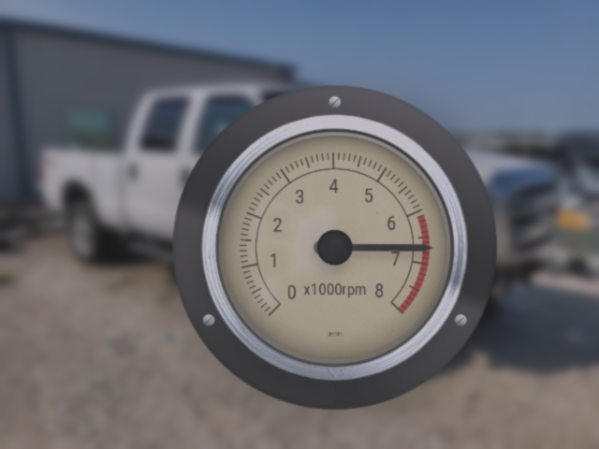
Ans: 6700 rpm
